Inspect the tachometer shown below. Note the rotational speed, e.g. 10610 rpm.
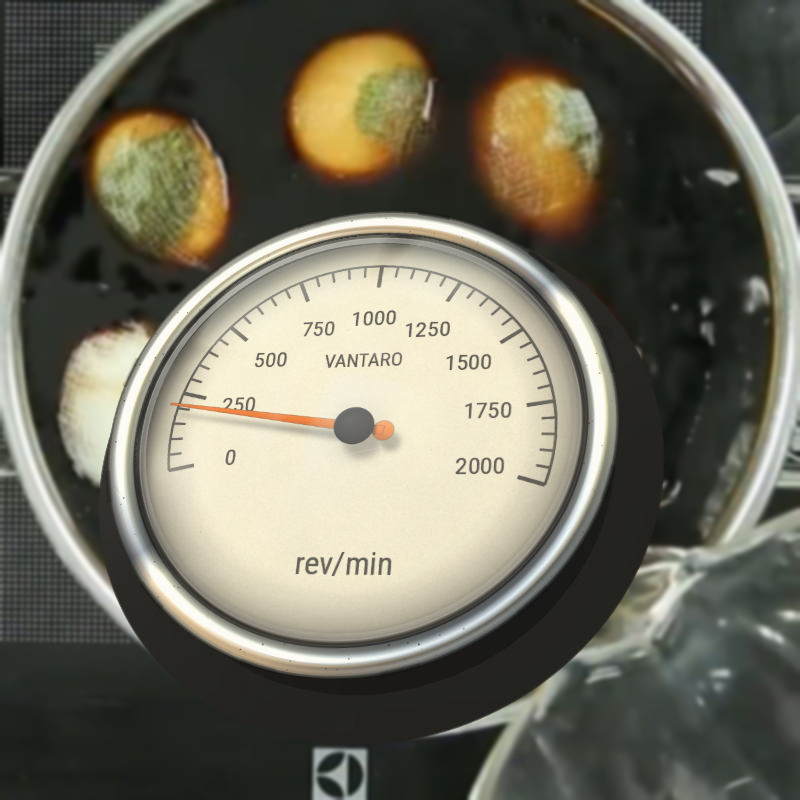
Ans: 200 rpm
